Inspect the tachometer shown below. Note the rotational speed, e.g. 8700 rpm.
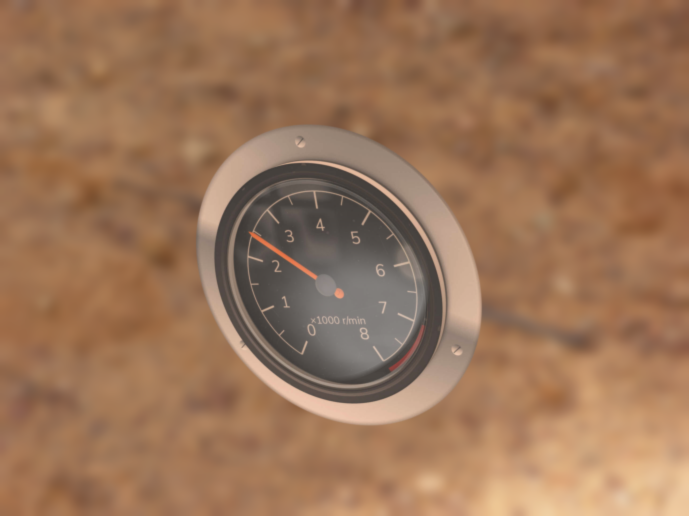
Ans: 2500 rpm
